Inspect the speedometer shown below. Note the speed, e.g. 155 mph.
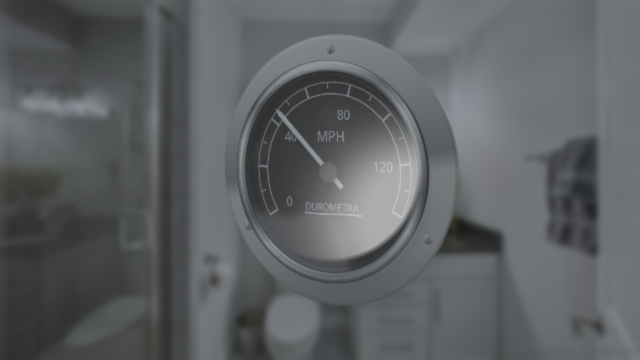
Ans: 45 mph
